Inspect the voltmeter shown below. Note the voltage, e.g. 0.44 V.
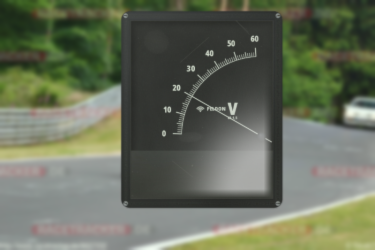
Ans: 20 V
